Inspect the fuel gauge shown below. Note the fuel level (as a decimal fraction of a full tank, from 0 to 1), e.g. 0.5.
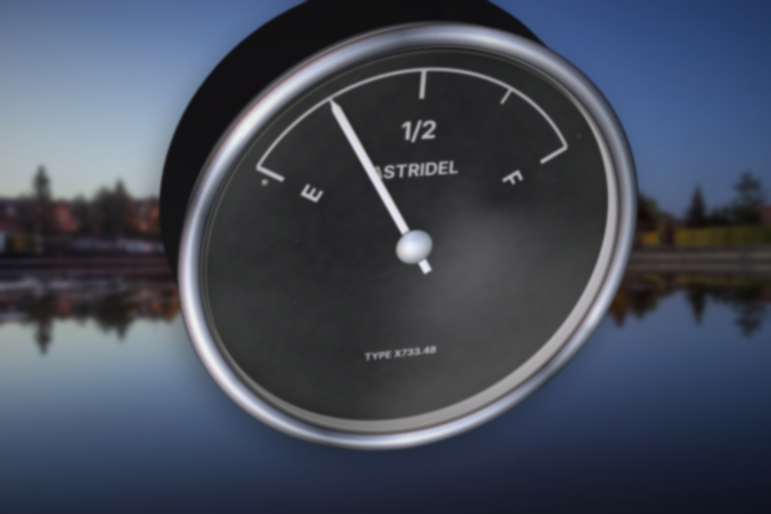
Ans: 0.25
